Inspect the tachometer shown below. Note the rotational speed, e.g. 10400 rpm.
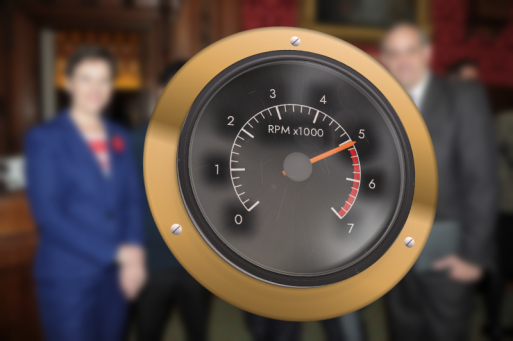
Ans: 5100 rpm
